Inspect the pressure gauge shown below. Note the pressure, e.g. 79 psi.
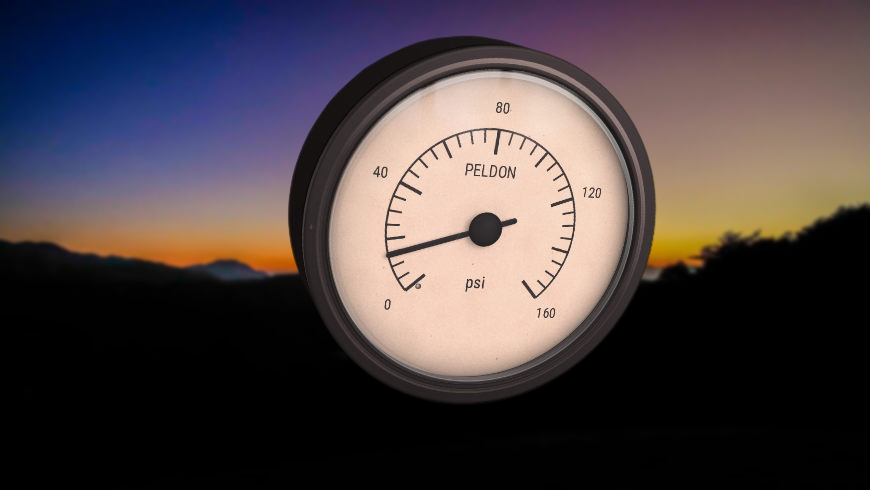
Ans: 15 psi
